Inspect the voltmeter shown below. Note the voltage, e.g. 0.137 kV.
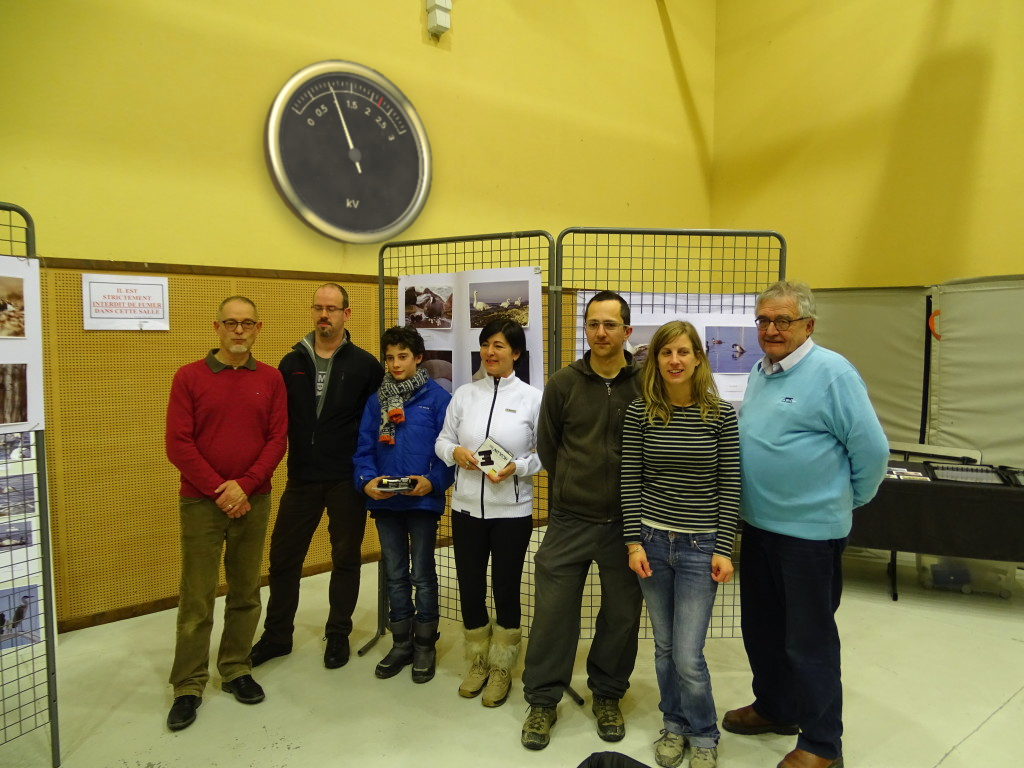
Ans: 1 kV
